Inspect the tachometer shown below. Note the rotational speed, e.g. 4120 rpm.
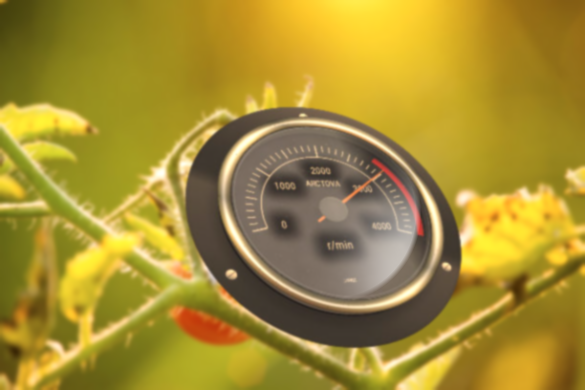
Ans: 3000 rpm
